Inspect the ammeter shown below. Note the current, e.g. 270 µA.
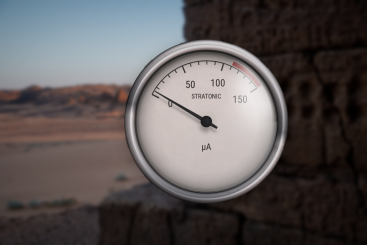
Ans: 5 µA
